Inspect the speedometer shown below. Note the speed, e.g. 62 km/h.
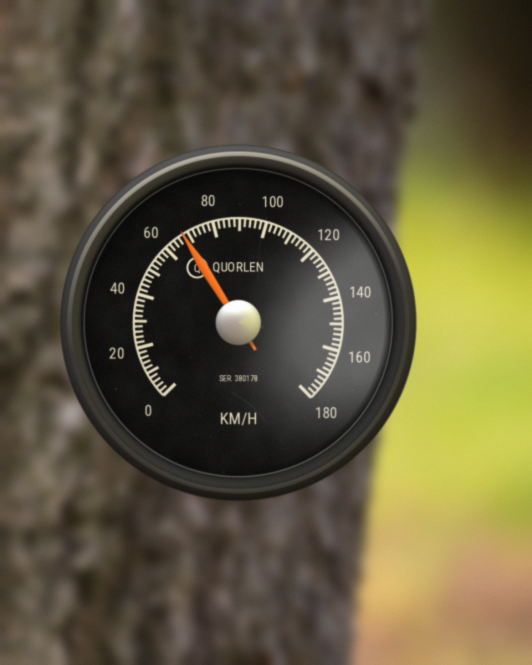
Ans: 68 km/h
